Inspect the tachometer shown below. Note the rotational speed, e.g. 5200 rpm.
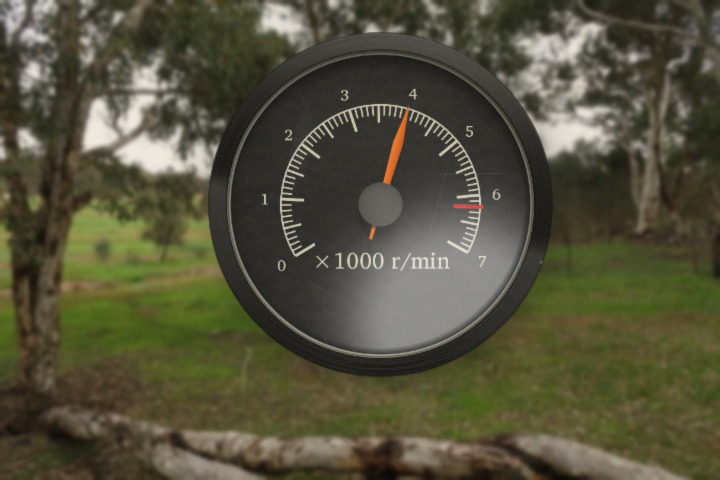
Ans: 4000 rpm
